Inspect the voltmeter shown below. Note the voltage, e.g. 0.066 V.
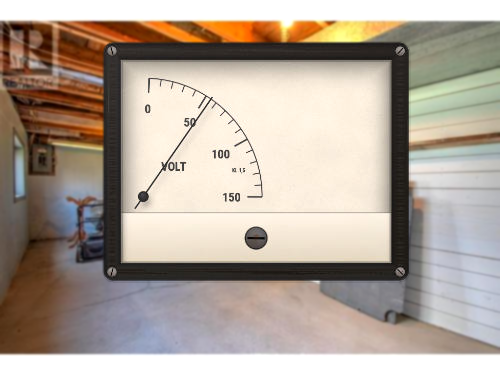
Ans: 55 V
